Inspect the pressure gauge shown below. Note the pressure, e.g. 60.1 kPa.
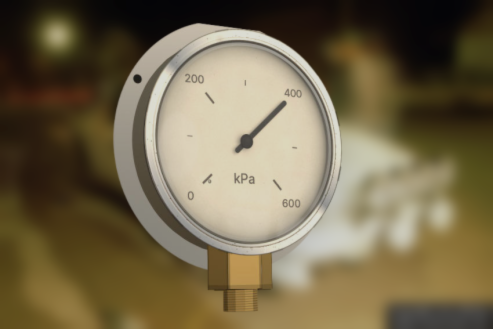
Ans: 400 kPa
